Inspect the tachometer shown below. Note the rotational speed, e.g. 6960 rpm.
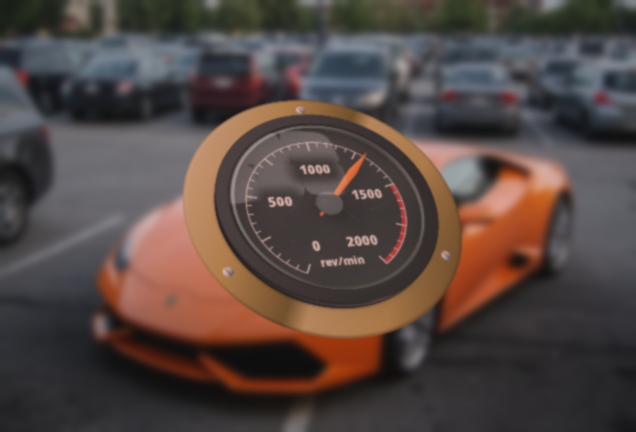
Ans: 1300 rpm
